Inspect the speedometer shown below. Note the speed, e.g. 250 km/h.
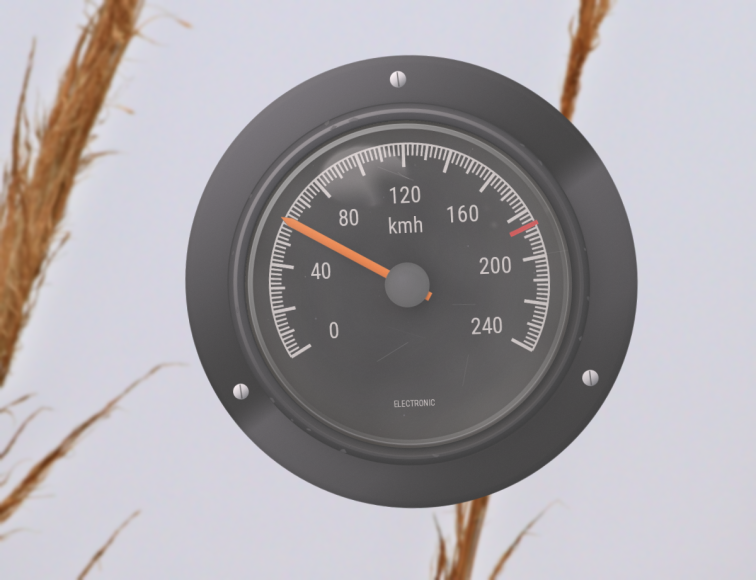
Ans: 60 km/h
